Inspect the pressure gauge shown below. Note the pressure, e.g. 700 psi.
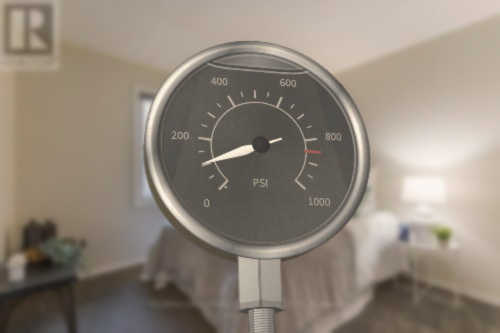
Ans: 100 psi
